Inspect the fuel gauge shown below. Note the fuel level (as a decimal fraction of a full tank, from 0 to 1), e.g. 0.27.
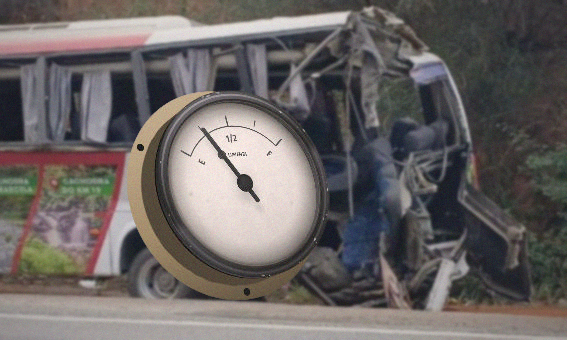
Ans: 0.25
